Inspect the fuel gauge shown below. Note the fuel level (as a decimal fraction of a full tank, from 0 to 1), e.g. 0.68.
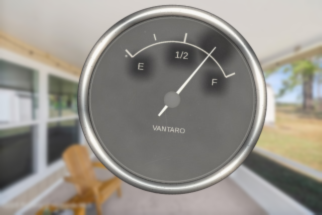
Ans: 0.75
